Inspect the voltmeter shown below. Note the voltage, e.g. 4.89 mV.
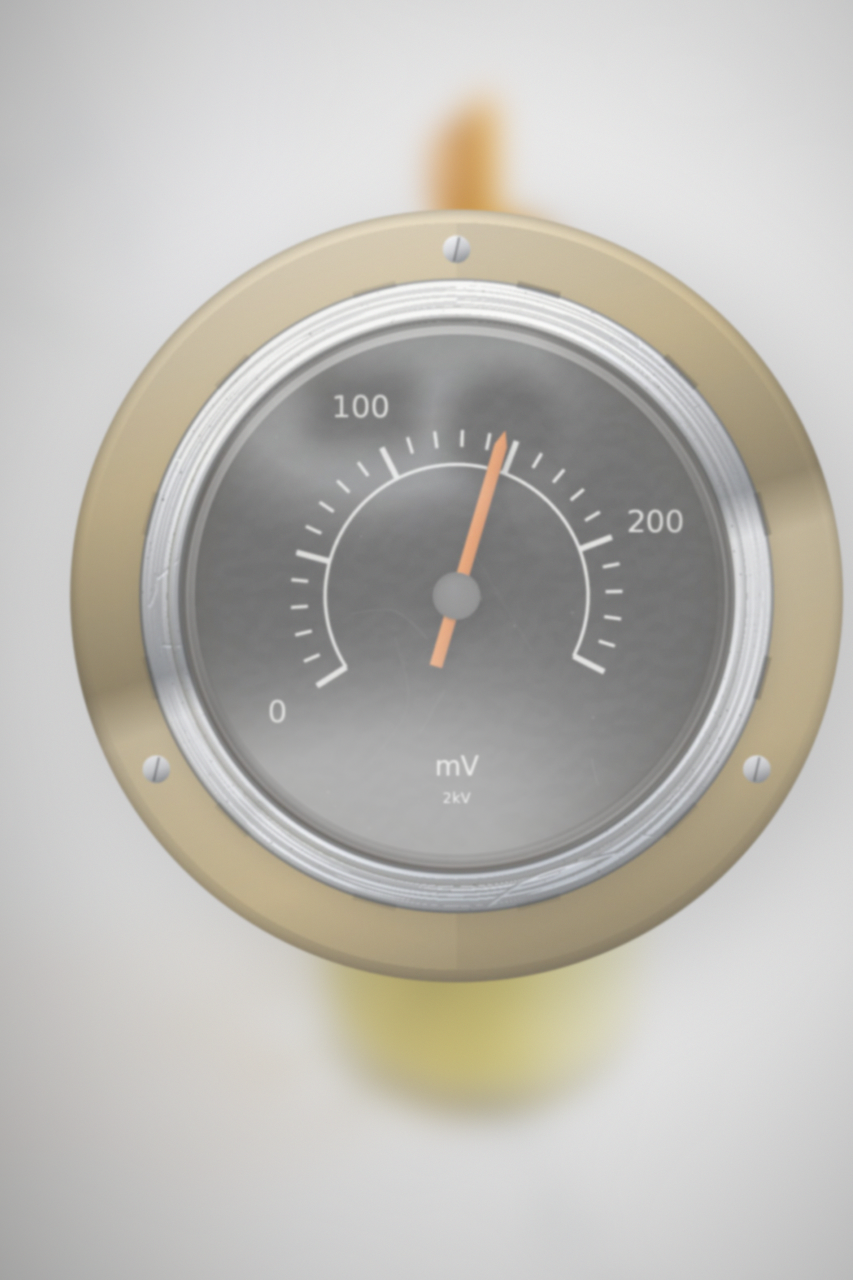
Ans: 145 mV
